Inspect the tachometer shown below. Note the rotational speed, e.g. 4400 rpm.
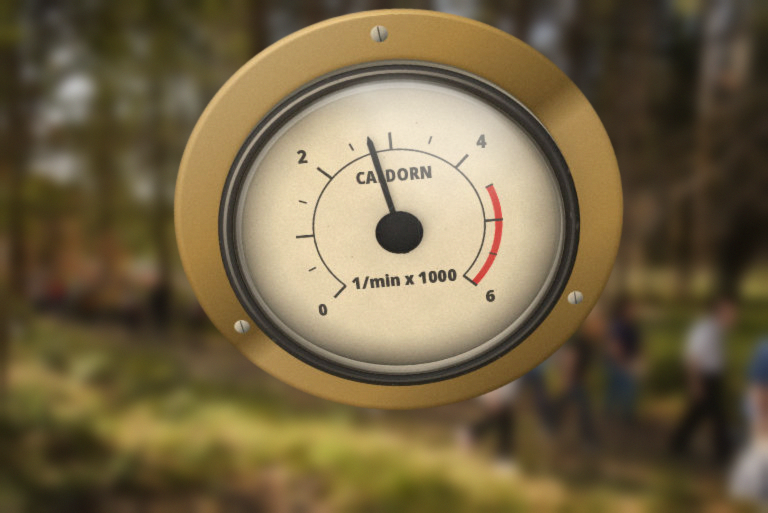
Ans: 2750 rpm
